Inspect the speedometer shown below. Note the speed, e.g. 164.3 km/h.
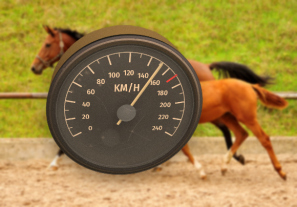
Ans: 150 km/h
